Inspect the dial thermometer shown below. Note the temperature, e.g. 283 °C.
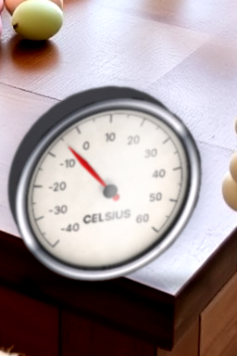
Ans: -5 °C
